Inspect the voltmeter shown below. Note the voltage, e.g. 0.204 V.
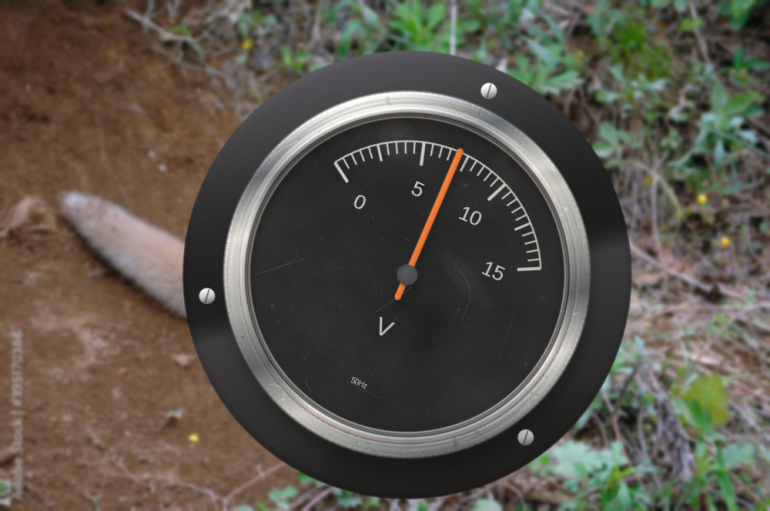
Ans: 7 V
